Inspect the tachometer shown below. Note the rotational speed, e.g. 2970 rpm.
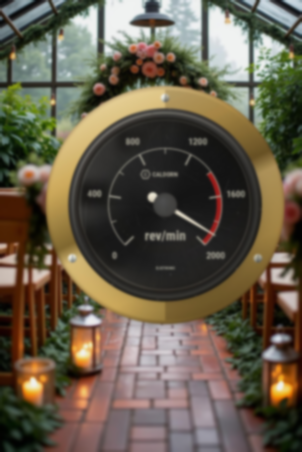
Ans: 1900 rpm
